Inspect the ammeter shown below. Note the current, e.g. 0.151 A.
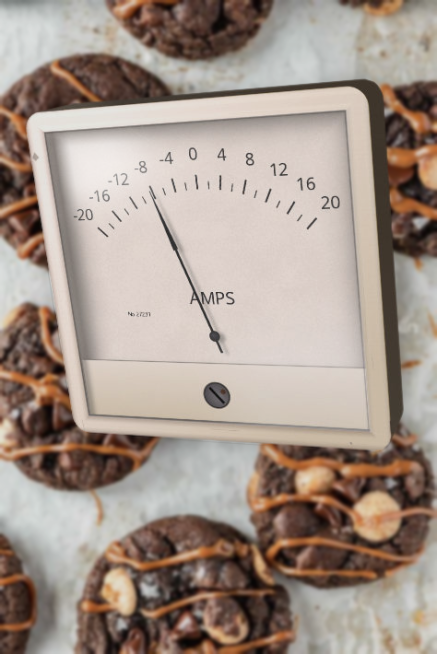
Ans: -8 A
